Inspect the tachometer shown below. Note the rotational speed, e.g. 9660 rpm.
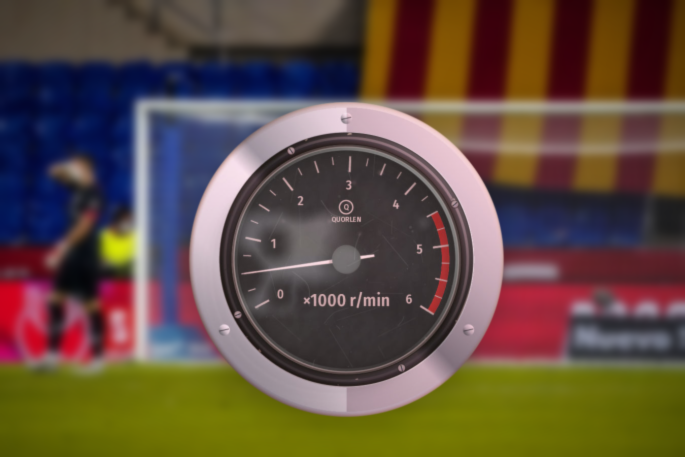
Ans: 500 rpm
